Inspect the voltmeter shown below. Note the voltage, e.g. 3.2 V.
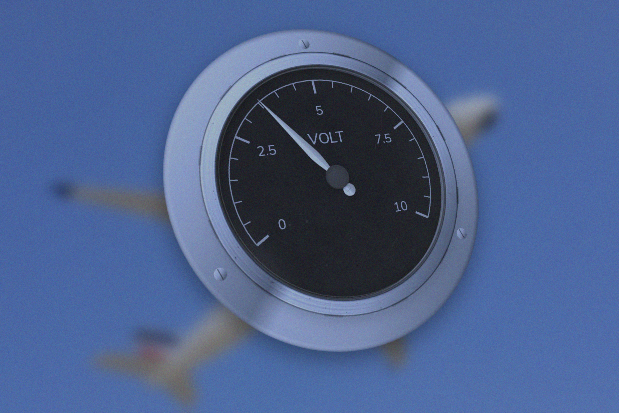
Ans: 3.5 V
